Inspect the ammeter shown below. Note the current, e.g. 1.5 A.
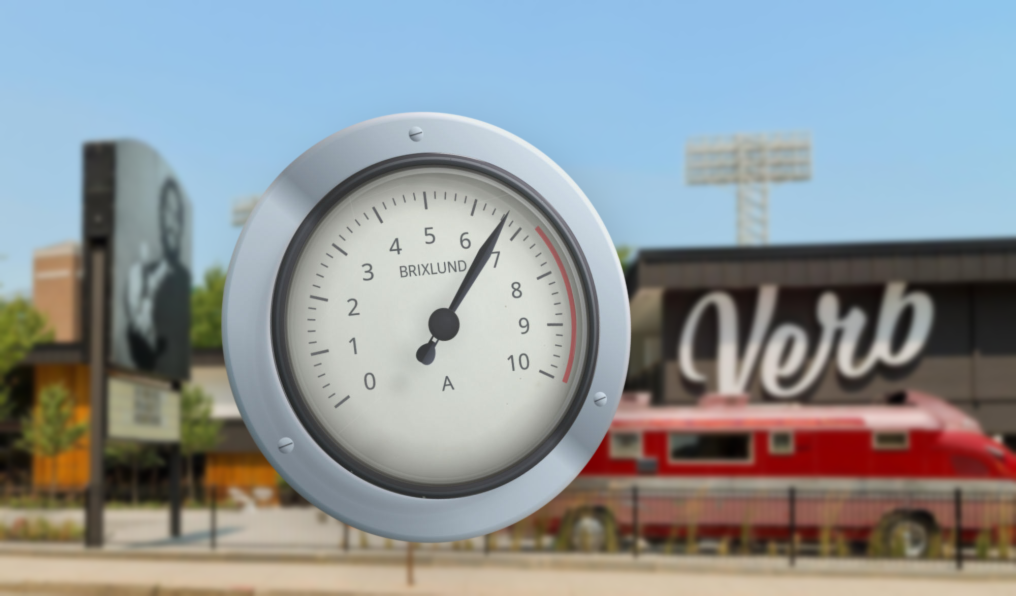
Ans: 6.6 A
